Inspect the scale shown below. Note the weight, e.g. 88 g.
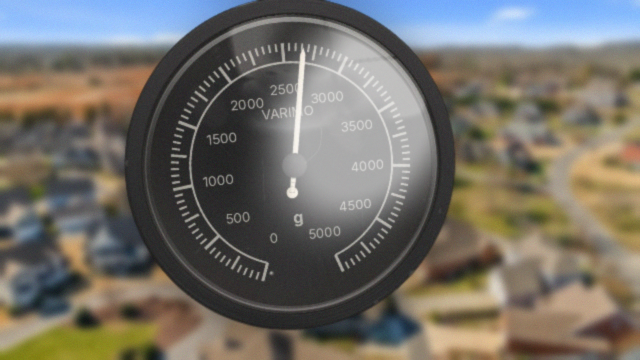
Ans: 2650 g
